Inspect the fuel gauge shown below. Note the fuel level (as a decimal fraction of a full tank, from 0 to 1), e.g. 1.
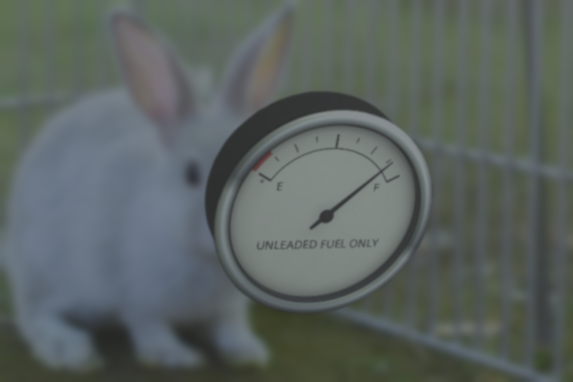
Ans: 0.875
